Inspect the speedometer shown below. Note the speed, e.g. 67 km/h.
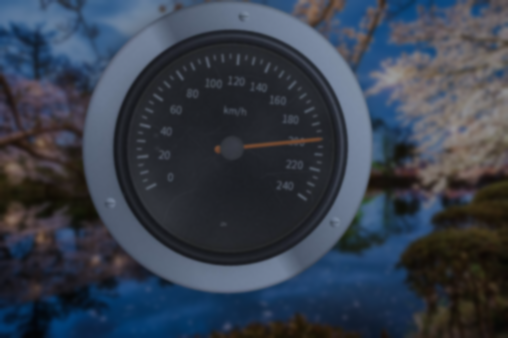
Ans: 200 km/h
